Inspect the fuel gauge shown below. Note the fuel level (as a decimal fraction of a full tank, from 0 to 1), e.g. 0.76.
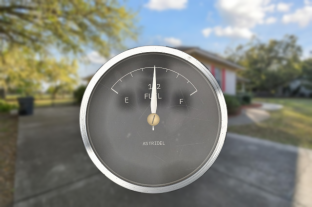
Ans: 0.5
